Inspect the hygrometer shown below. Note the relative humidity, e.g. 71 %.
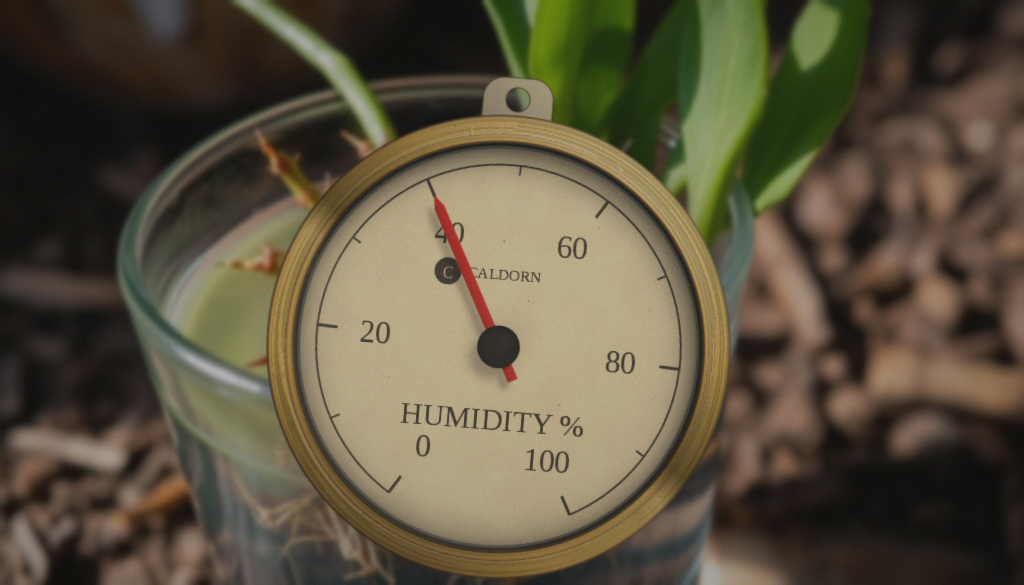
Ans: 40 %
